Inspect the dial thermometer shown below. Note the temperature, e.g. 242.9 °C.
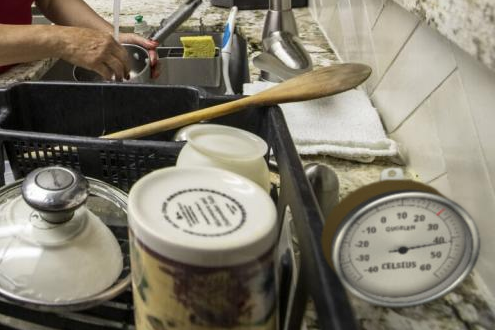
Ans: 40 °C
